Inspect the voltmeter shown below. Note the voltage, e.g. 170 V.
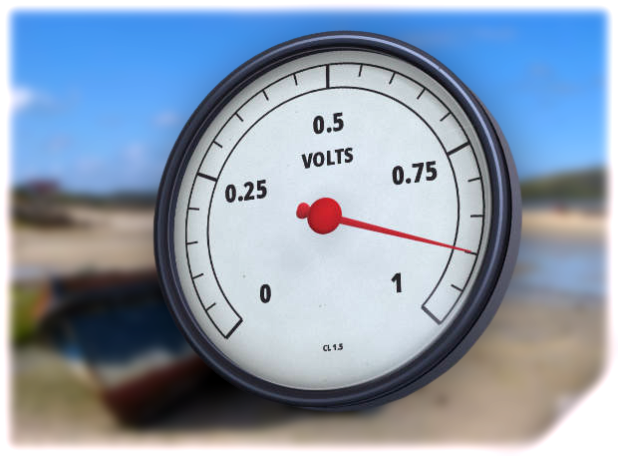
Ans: 0.9 V
